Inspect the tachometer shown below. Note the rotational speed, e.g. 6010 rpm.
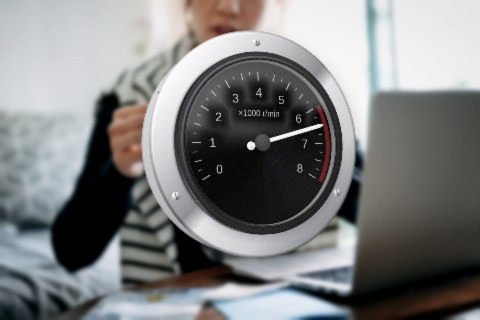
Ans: 6500 rpm
